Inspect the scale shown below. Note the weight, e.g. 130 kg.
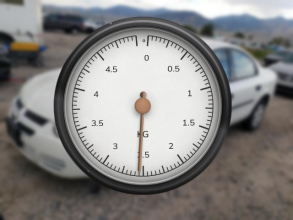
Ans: 2.55 kg
